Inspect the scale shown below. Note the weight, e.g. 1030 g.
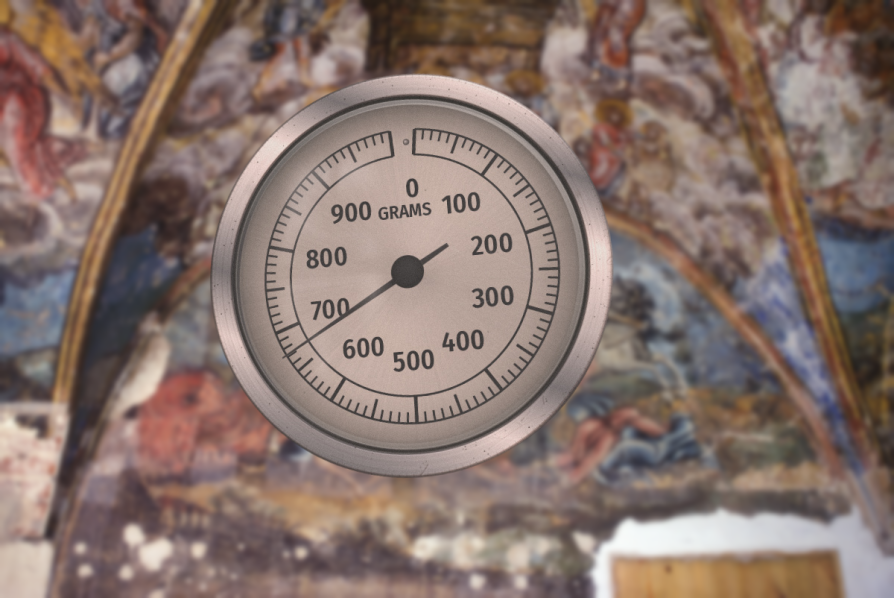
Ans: 670 g
